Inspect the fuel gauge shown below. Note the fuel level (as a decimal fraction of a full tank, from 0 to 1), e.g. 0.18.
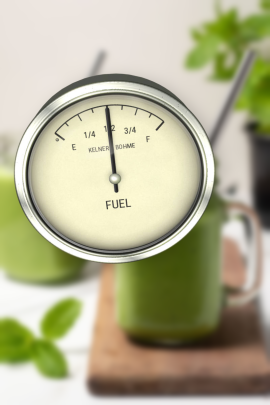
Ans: 0.5
